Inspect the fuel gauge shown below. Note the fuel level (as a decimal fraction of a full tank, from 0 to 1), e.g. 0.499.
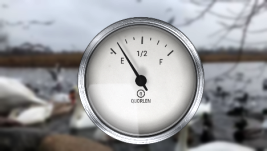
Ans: 0.125
